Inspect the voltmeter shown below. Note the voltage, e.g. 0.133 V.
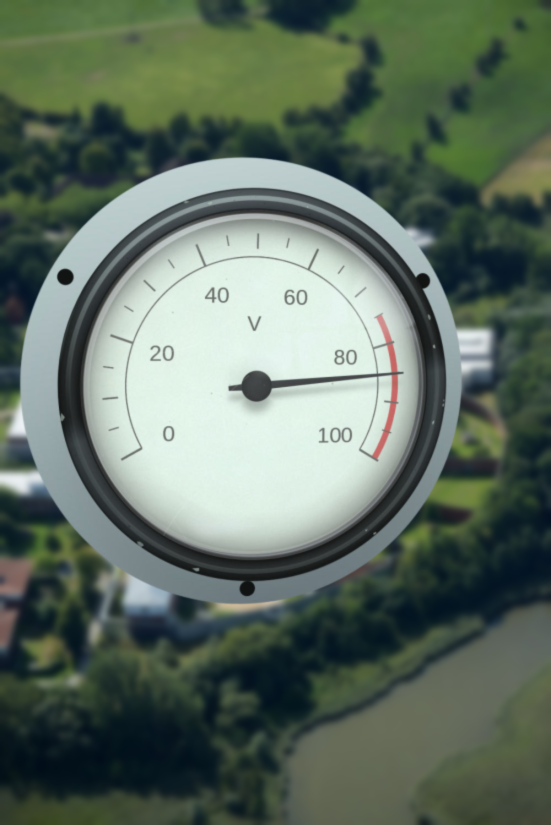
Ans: 85 V
